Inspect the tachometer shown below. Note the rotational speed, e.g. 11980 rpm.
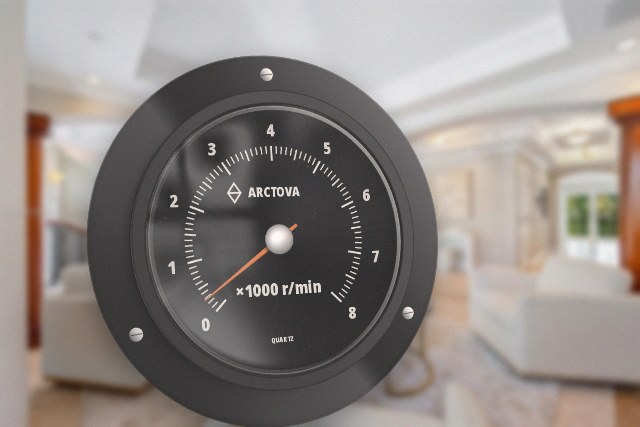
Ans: 300 rpm
